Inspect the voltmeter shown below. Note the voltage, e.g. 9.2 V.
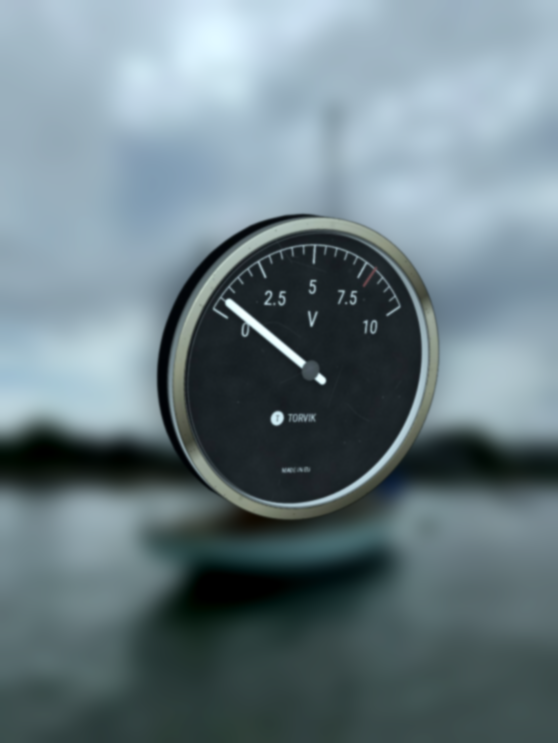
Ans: 0.5 V
